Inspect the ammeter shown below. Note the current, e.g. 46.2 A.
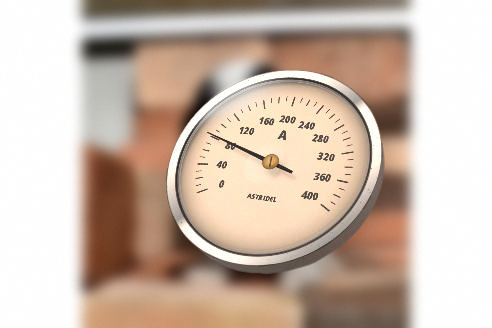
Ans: 80 A
